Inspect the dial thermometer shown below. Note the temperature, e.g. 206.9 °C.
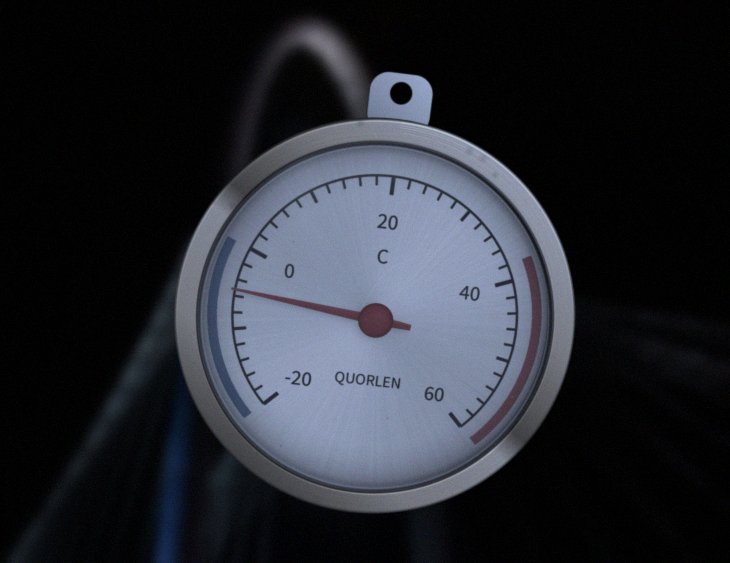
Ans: -5 °C
